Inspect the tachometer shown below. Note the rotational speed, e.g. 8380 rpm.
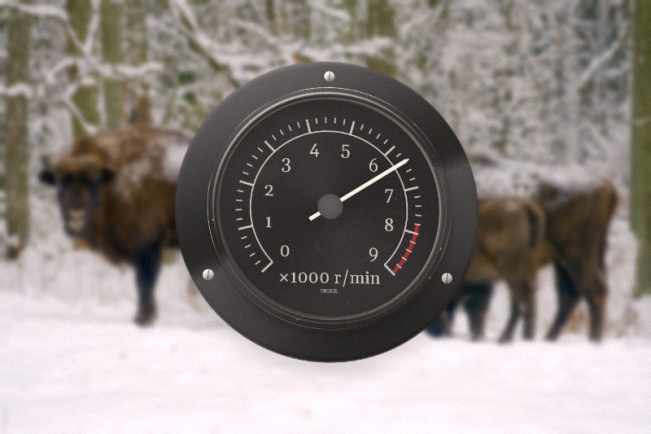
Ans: 6400 rpm
